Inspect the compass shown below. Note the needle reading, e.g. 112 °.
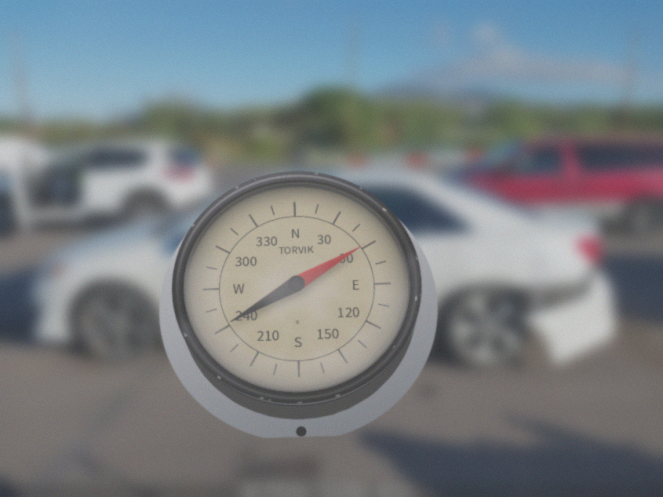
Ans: 60 °
